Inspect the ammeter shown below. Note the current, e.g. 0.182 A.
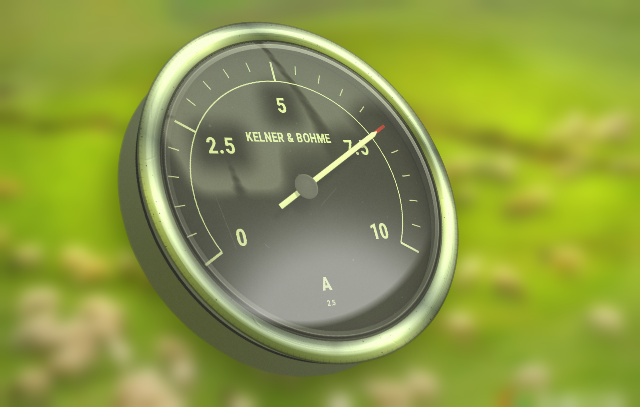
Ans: 7.5 A
